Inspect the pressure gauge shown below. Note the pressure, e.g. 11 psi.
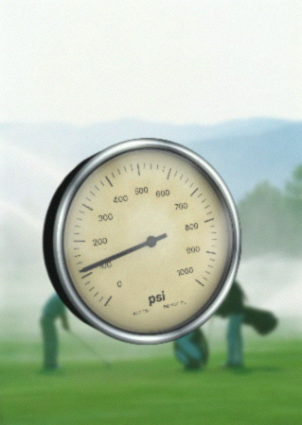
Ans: 120 psi
